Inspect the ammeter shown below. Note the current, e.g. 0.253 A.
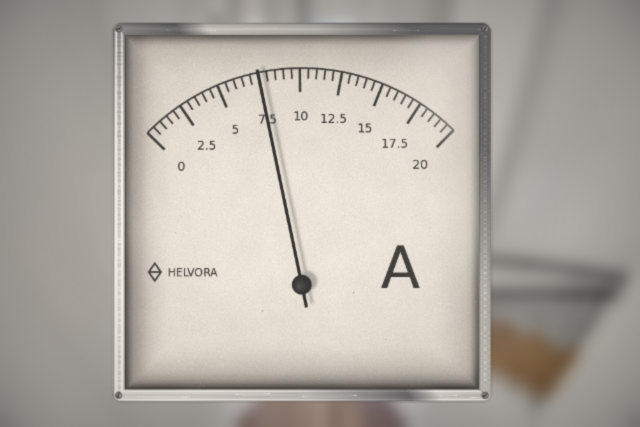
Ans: 7.5 A
